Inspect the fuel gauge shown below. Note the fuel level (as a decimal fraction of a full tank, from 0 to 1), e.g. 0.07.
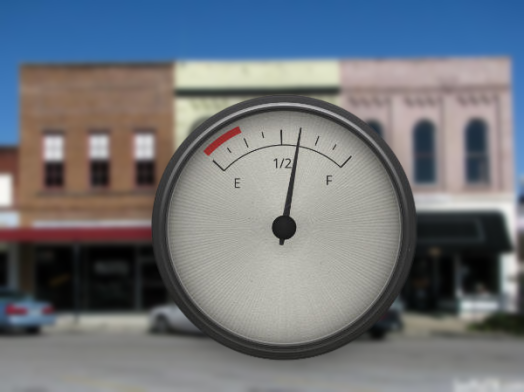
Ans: 0.625
